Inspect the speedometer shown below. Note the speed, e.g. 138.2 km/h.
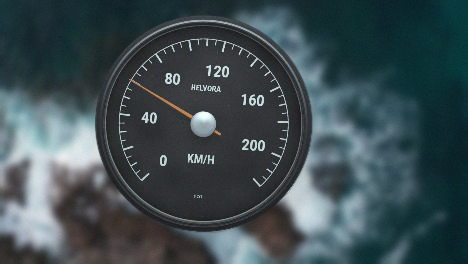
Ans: 60 km/h
